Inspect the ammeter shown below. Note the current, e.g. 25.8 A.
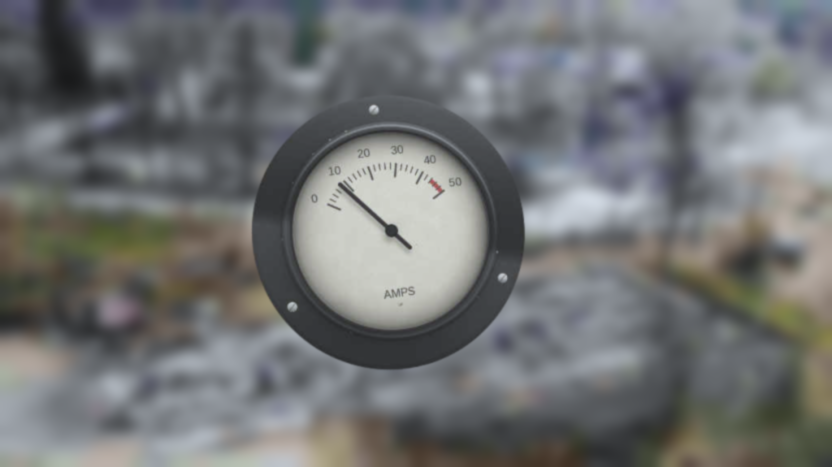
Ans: 8 A
